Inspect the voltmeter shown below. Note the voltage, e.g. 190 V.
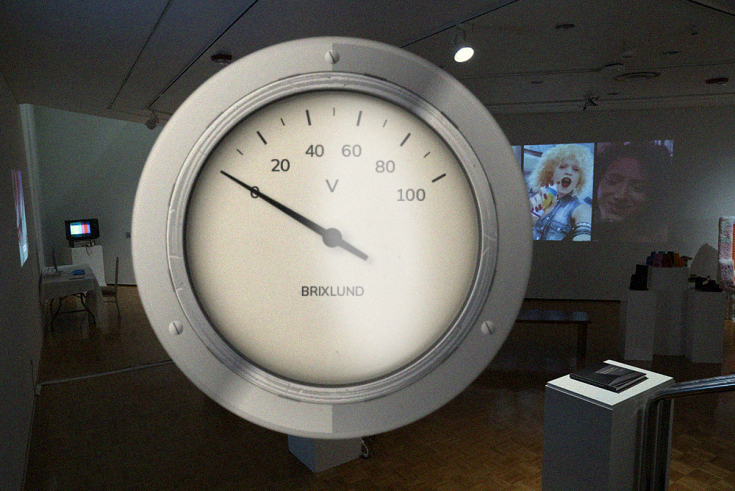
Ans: 0 V
